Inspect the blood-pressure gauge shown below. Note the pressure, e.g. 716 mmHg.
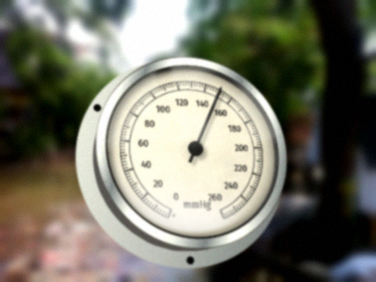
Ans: 150 mmHg
